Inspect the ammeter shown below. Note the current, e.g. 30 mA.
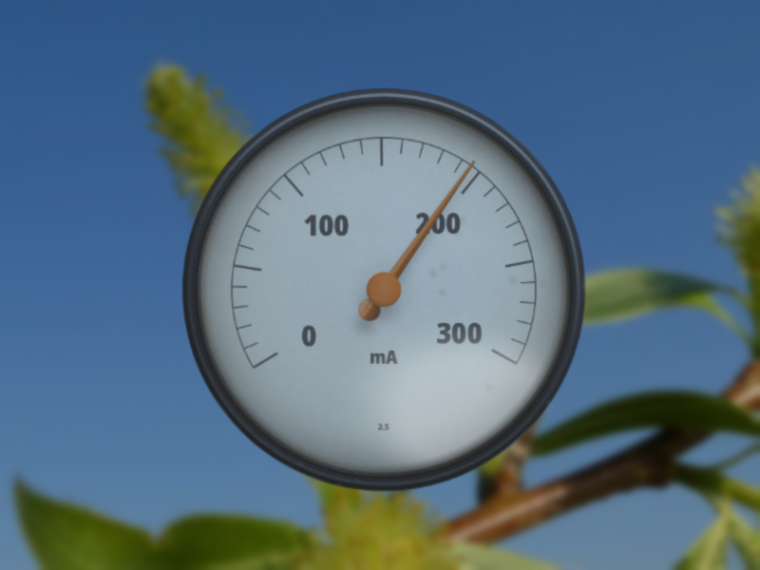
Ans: 195 mA
